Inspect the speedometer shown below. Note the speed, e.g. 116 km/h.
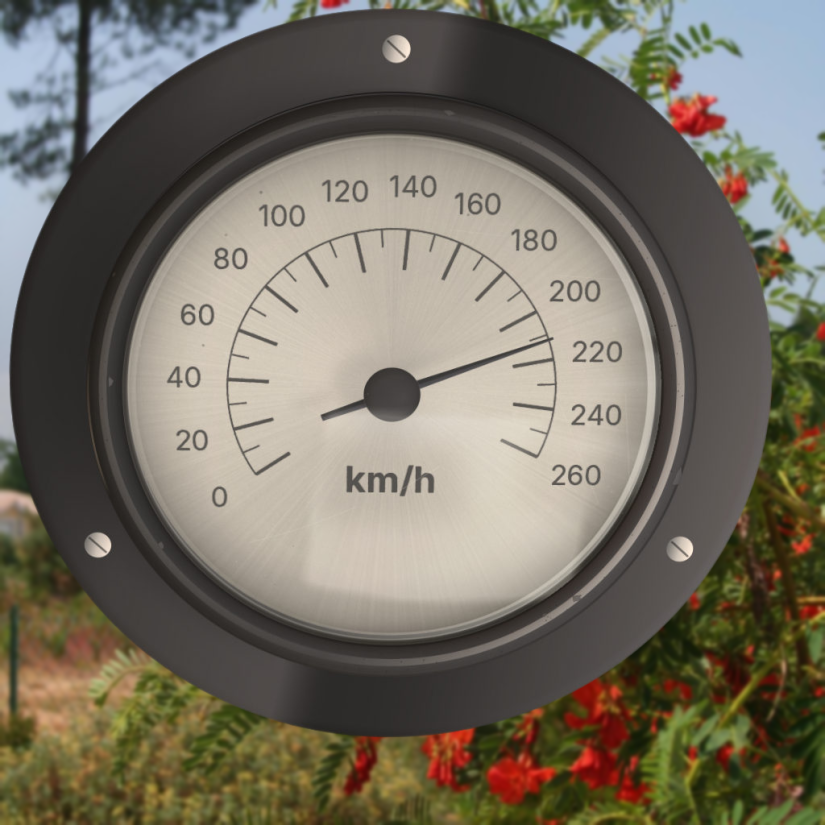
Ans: 210 km/h
